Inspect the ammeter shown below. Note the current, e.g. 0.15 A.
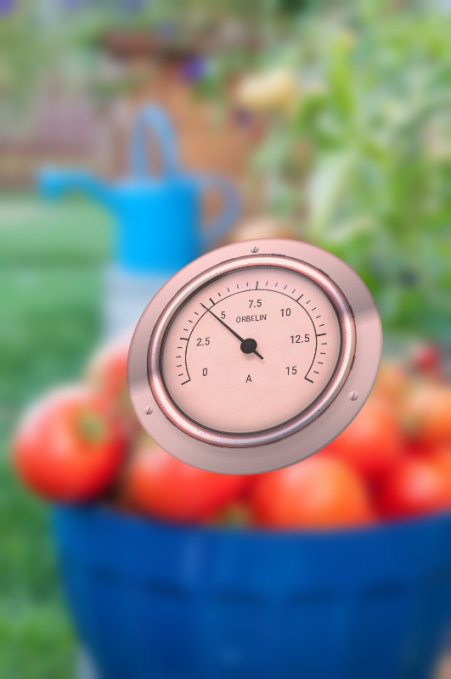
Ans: 4.5 A
